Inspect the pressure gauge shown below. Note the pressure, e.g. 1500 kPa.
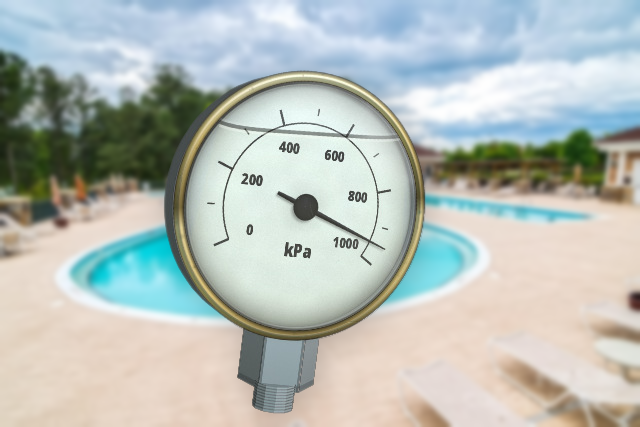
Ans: 950 kPa
